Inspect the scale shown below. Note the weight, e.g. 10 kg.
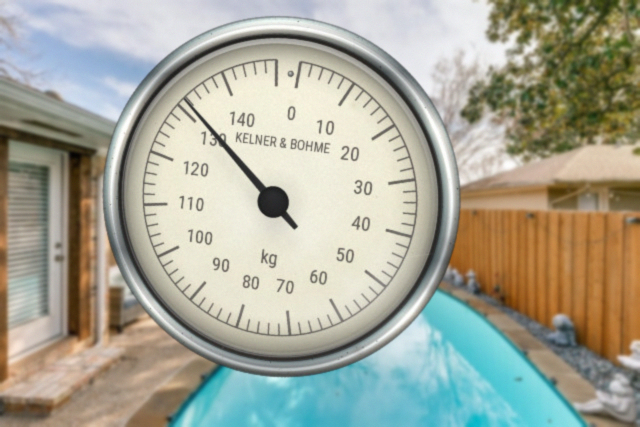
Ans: 132 kg
